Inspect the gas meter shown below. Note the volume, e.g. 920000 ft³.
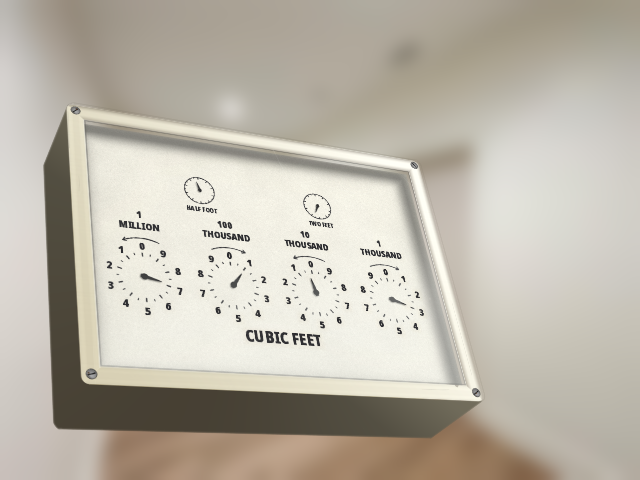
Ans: 710300 ft³
